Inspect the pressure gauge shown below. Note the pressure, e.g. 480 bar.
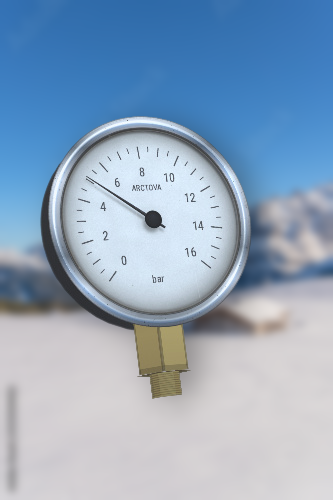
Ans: 5 bar
